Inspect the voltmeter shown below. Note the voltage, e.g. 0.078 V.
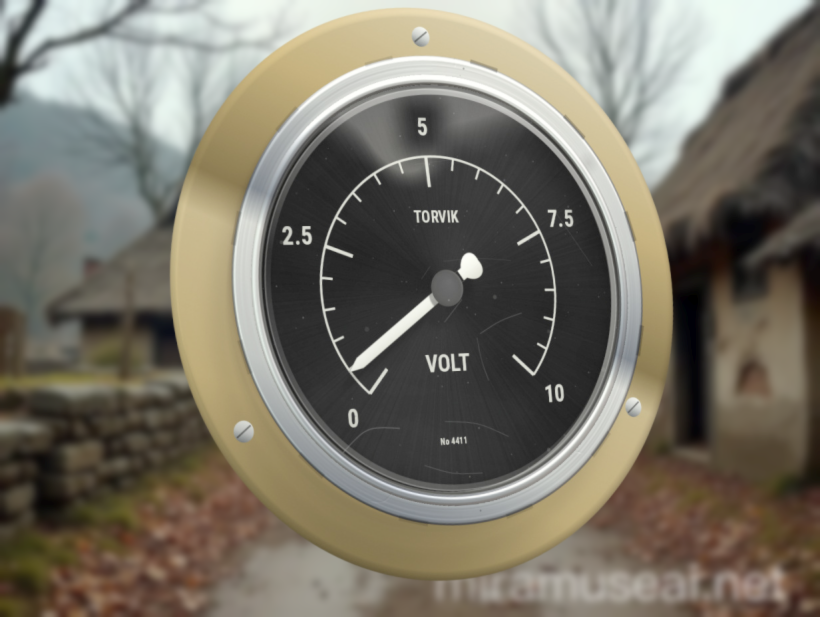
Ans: 0.5 V
